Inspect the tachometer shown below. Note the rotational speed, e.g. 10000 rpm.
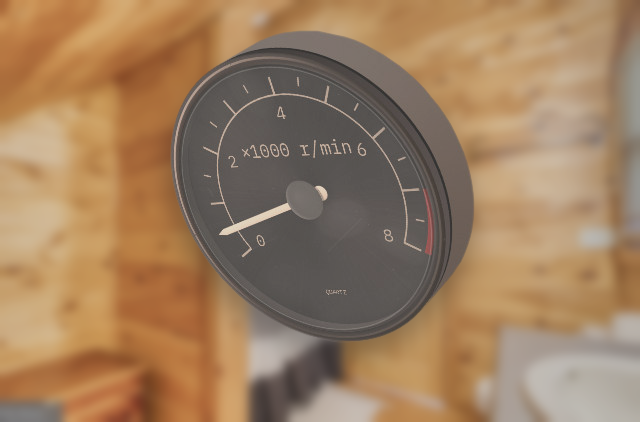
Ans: 500 rpm
